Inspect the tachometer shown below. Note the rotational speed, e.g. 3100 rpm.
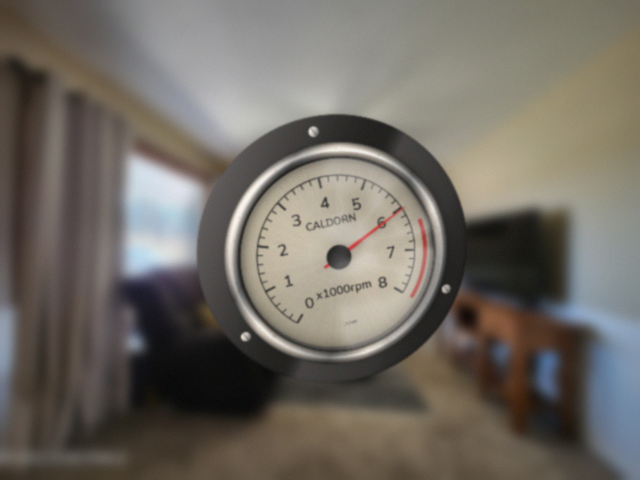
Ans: 6000 rpm
